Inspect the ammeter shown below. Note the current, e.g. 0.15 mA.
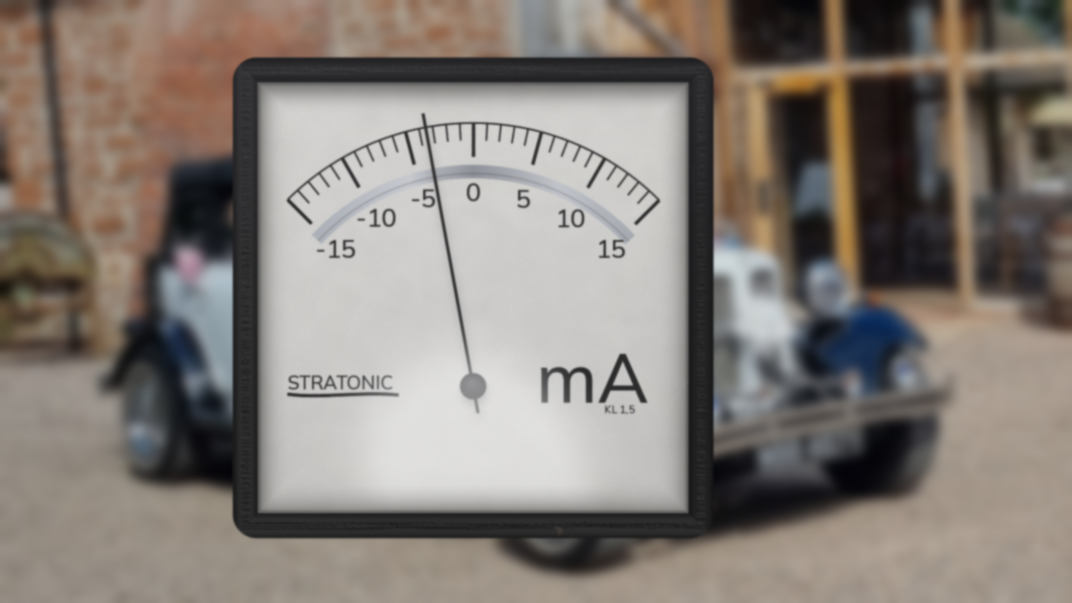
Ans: -3.5 mA
